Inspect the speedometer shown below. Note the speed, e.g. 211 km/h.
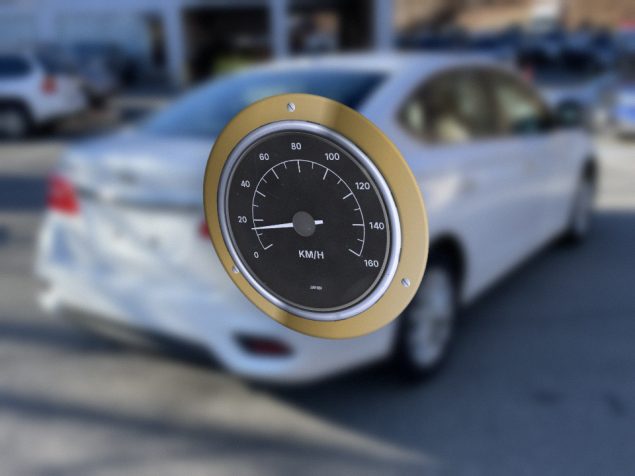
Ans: 15 km/h
